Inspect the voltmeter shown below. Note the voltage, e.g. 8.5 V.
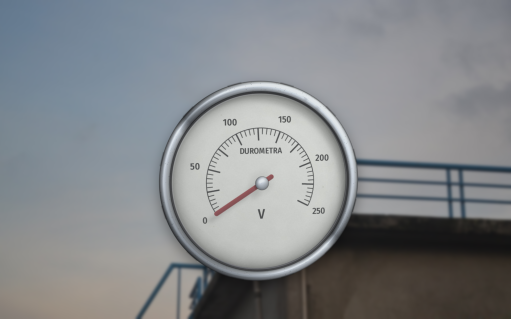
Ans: 0 V
